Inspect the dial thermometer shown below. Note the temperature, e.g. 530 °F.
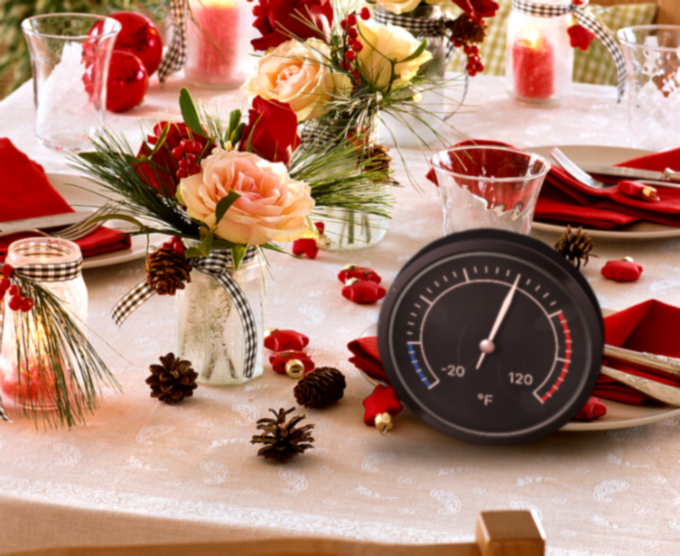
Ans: 60 °F
